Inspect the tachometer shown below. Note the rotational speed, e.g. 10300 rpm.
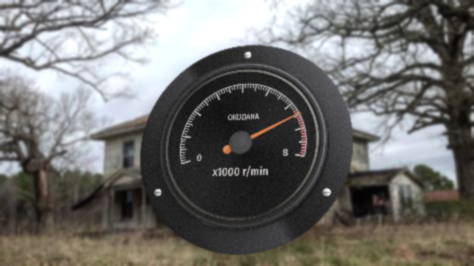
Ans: 6500 rpm
